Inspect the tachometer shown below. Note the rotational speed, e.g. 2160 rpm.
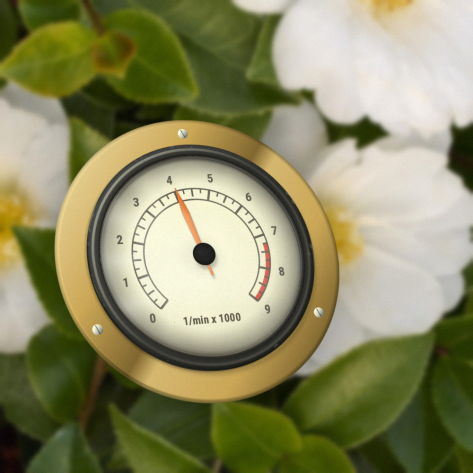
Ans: 4000 rpm
